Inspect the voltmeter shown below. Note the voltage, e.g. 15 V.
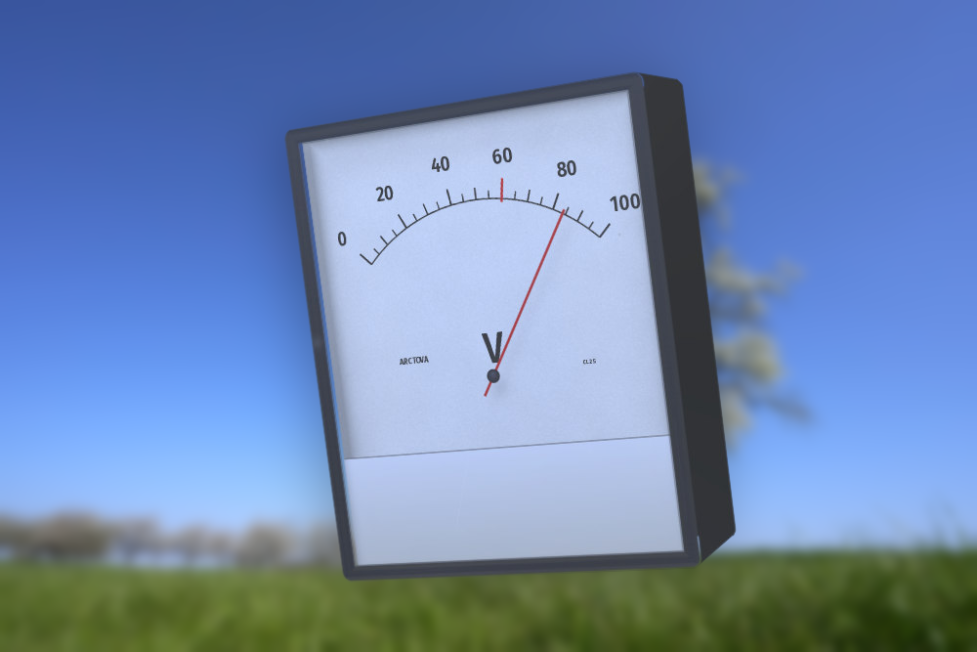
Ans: 85 V
